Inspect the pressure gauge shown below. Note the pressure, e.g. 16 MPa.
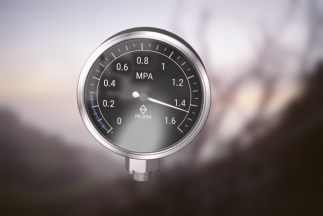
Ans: 1.45 MPa
